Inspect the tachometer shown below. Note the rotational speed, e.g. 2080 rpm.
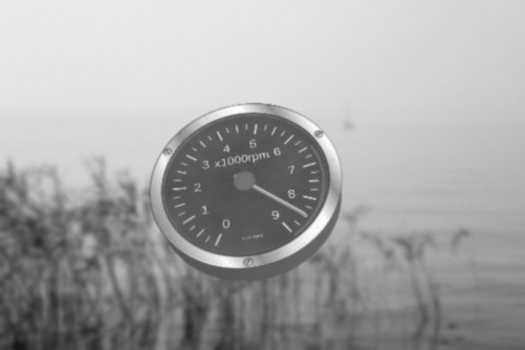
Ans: 8500 rpm
